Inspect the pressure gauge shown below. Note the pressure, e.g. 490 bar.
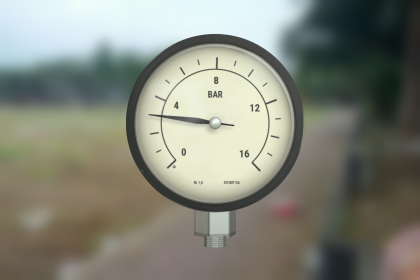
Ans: 3 bar
